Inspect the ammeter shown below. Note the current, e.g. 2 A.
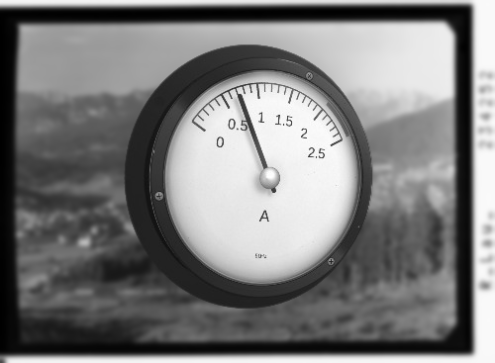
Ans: 0.7 A
